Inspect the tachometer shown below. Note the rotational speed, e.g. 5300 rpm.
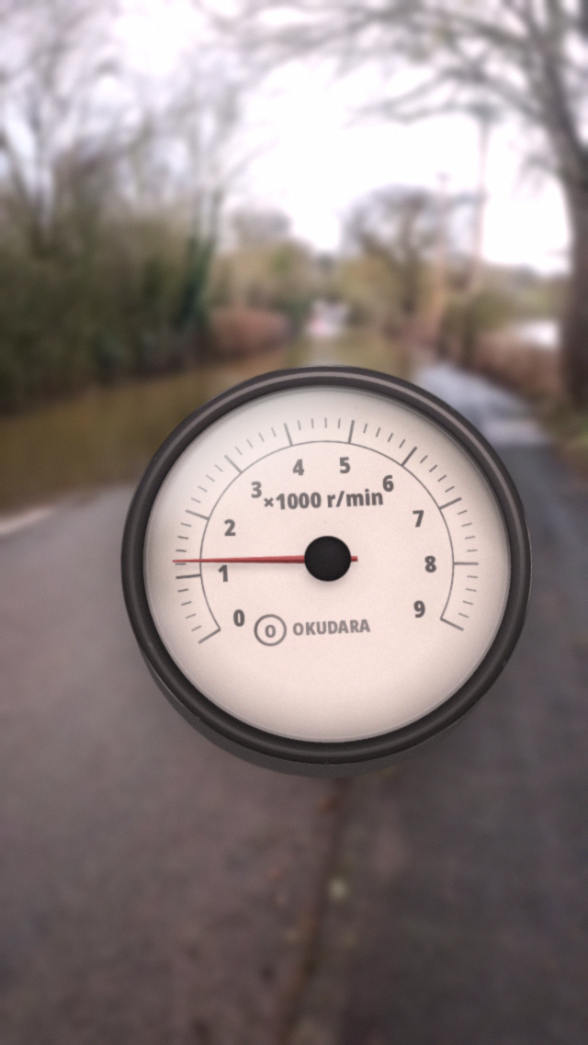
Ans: 1200 rpm
